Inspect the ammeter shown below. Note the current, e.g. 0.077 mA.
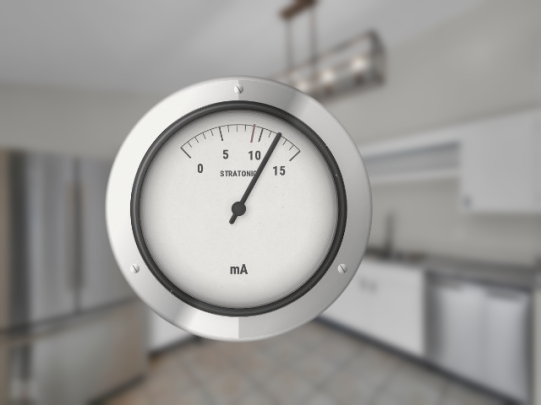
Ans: 12 mA
